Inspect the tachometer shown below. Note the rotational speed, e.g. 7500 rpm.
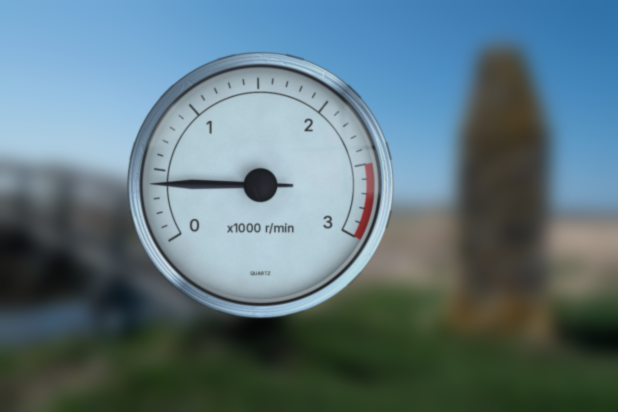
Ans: 400 rpm
